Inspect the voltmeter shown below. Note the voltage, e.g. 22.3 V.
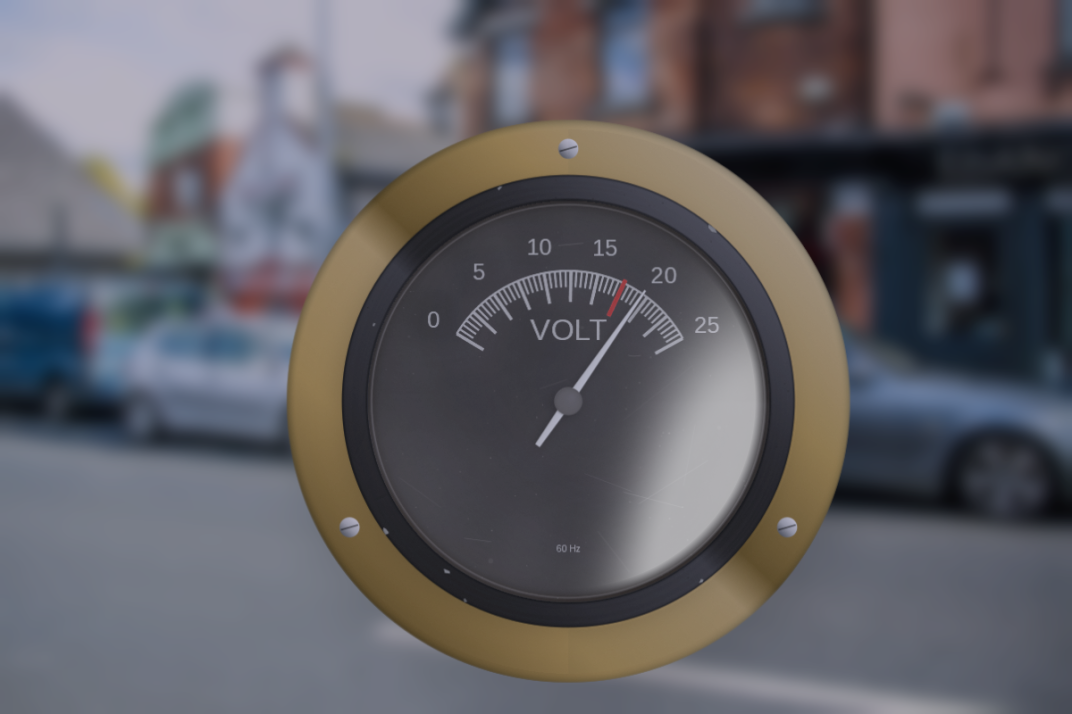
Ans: 19.5 V
